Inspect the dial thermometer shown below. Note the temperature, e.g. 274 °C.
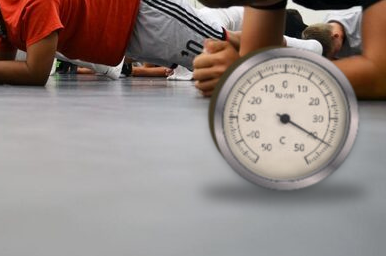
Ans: 40 °C
